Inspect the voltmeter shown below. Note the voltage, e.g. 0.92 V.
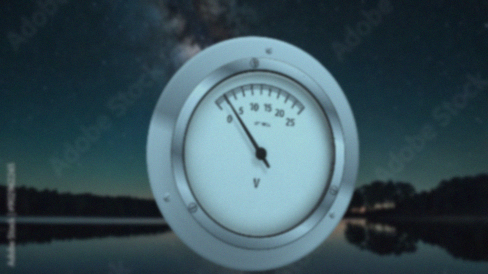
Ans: 2.5 V
